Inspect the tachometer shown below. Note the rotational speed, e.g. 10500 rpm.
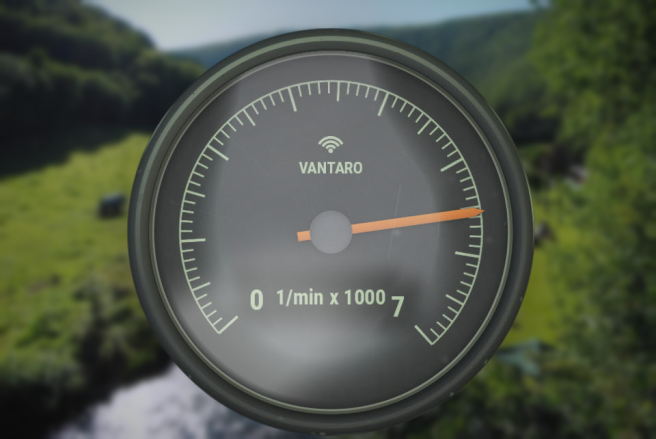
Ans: 5550 rpm
